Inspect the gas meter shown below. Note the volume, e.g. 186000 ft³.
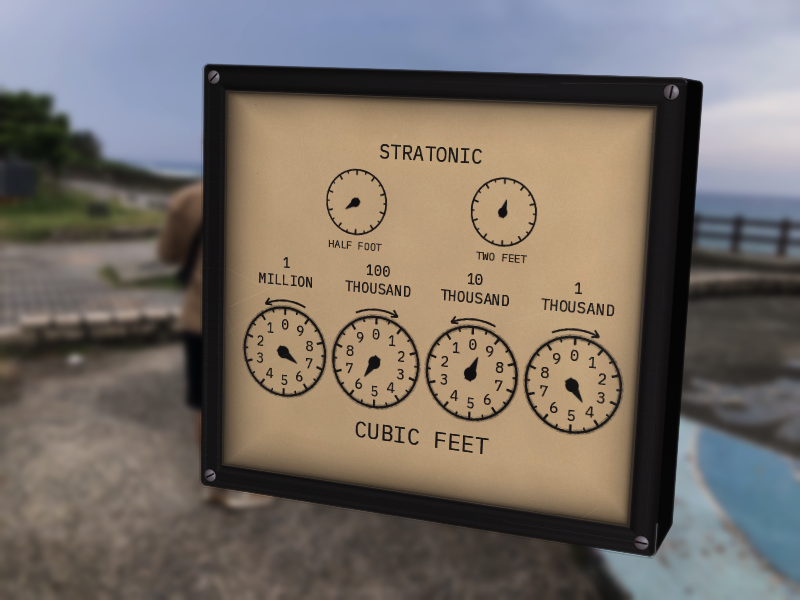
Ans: 659400 ft³
